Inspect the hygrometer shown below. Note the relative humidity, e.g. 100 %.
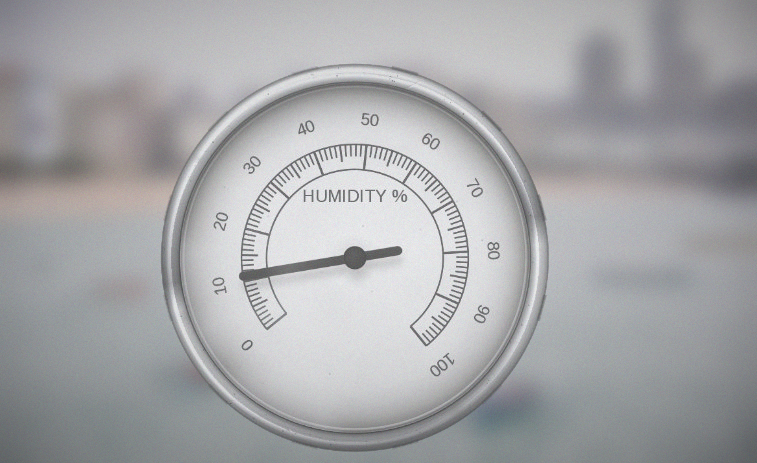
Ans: 11 %
